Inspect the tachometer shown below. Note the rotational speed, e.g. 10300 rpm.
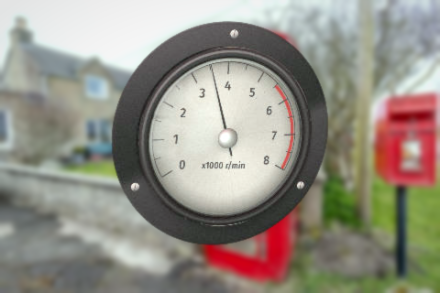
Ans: 3500 rpm
